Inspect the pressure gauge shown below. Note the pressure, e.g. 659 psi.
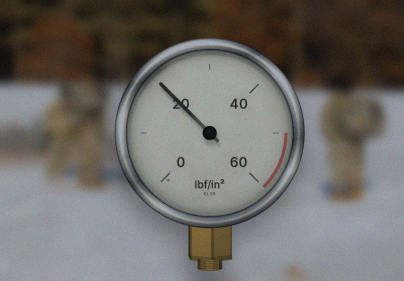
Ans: 20 psi
